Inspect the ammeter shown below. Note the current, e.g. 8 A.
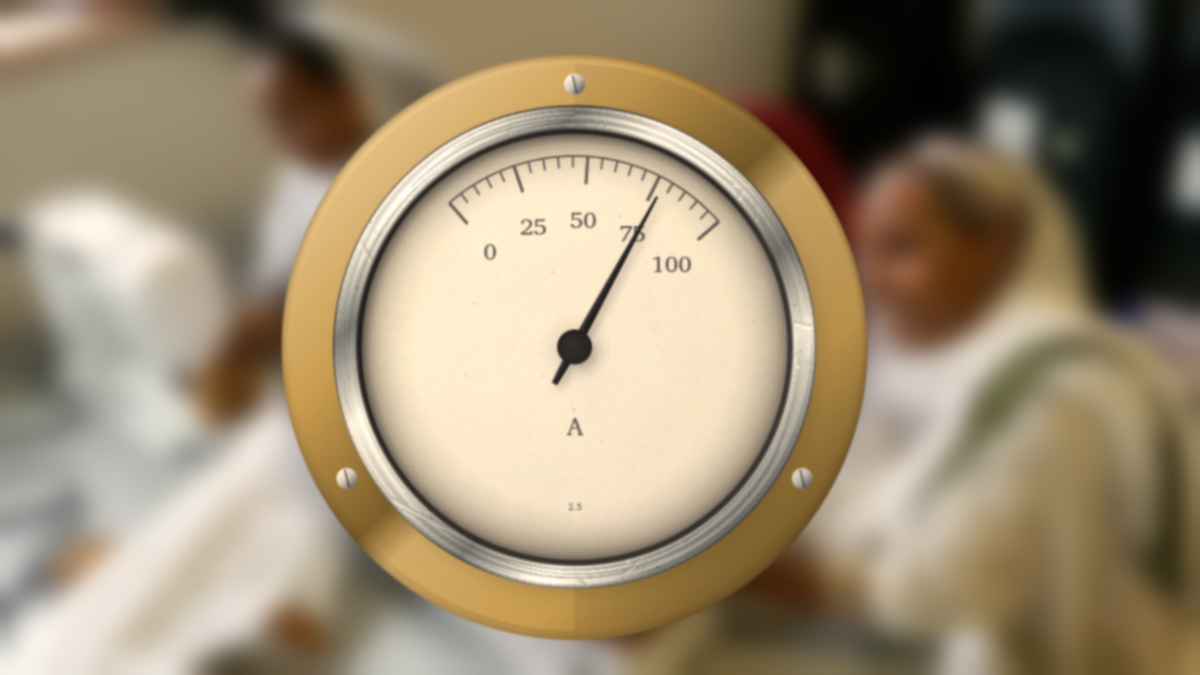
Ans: 77.5 A
